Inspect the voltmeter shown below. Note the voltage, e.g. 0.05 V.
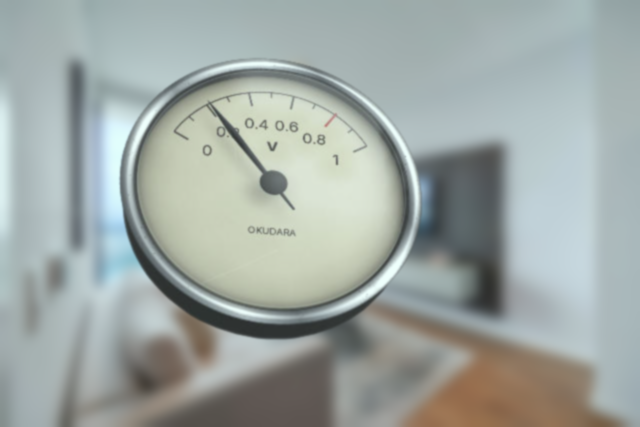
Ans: 0.2 V
